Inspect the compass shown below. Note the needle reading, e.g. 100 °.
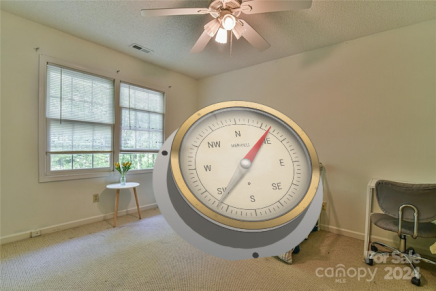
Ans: 40 °
